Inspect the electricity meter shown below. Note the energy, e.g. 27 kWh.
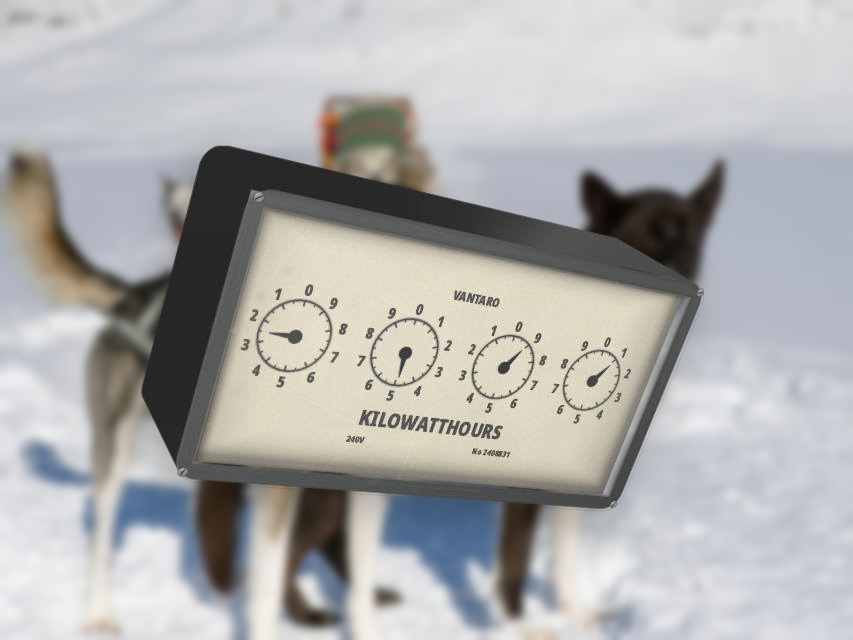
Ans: 2491 kWh
